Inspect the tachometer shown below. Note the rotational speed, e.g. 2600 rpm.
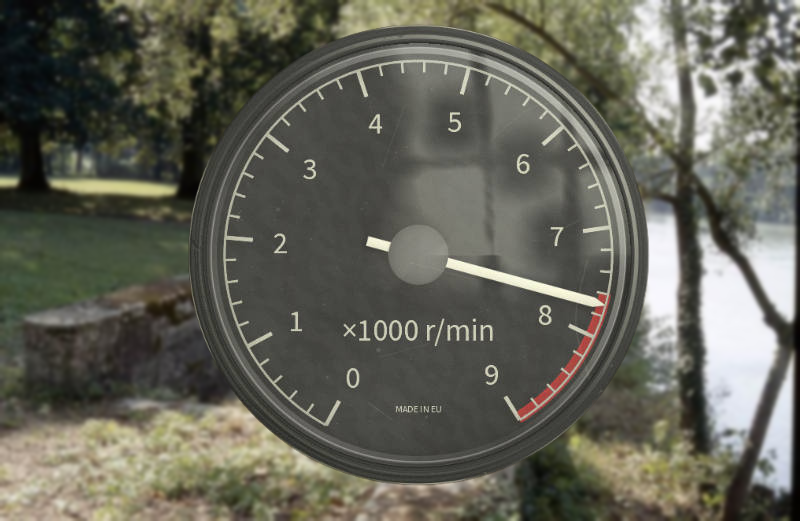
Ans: 7700 rpm
